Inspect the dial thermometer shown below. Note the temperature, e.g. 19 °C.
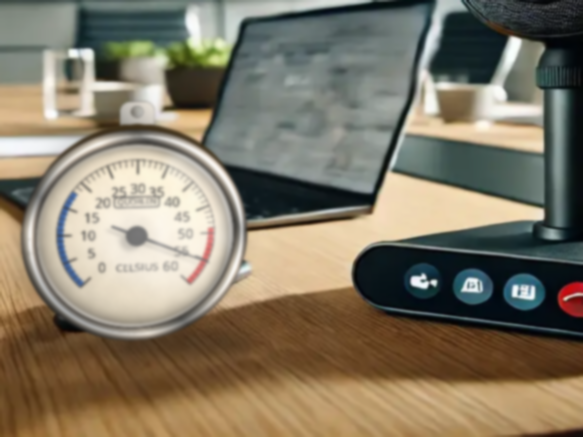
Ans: 55 °C
